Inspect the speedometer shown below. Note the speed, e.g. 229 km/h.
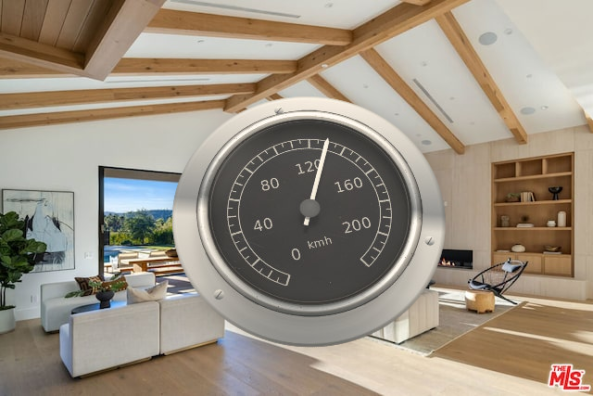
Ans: 130 km/h
